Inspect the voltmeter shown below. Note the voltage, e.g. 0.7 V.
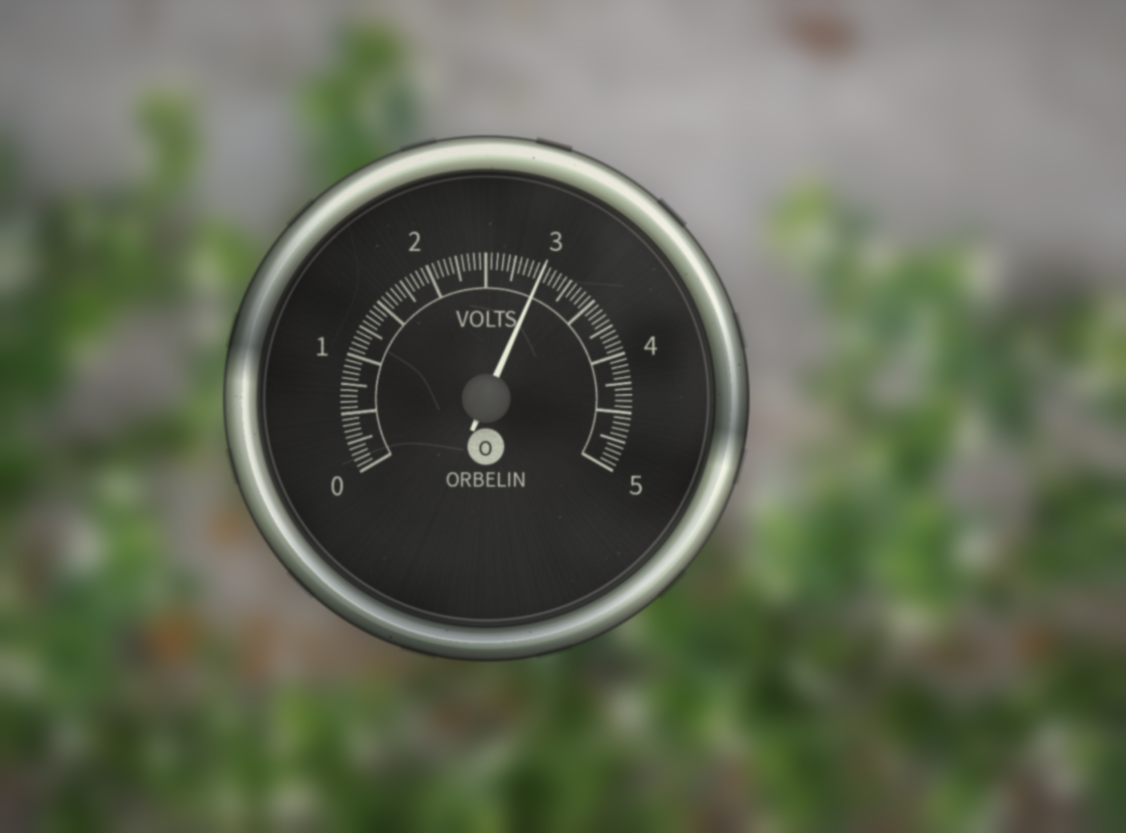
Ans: 3 V
